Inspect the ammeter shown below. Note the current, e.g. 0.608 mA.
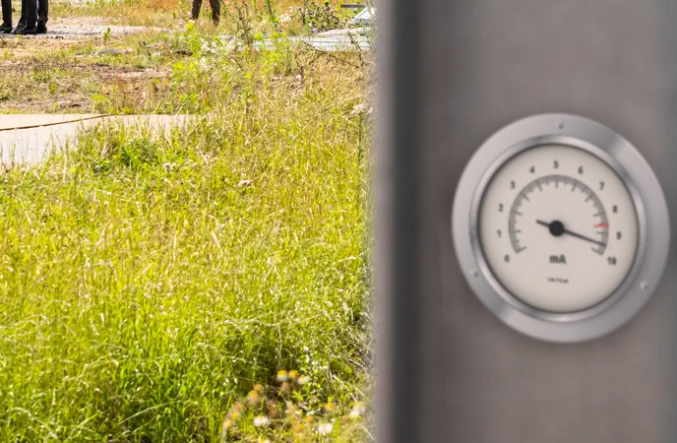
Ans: 9.5 mA
